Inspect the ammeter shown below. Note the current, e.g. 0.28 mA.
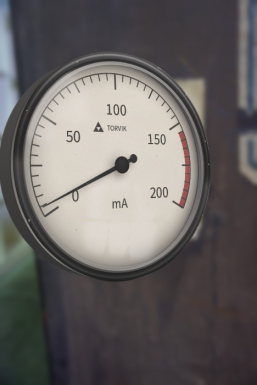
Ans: 5 mA
